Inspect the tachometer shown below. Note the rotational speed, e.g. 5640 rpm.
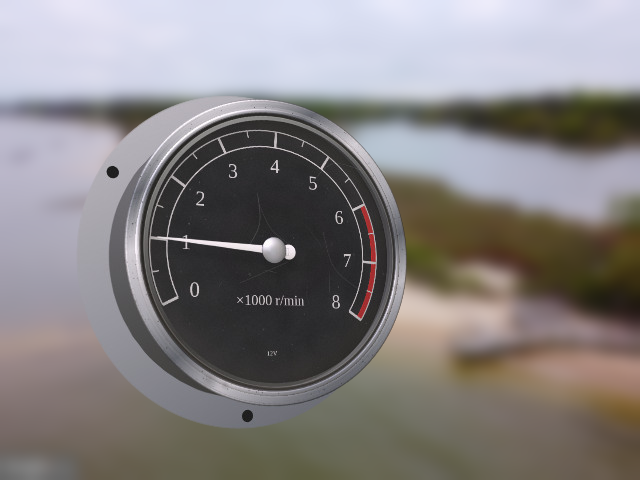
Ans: 1000 rpm
